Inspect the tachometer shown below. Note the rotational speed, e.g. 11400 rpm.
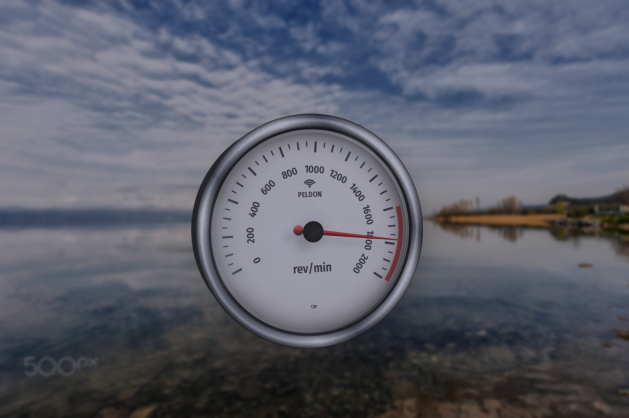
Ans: 1775 rpm
